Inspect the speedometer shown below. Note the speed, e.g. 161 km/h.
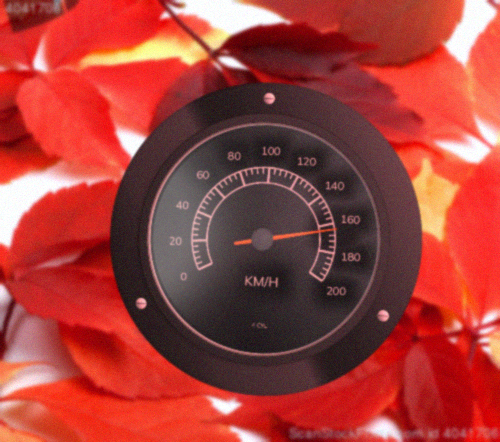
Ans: 164 km/h
